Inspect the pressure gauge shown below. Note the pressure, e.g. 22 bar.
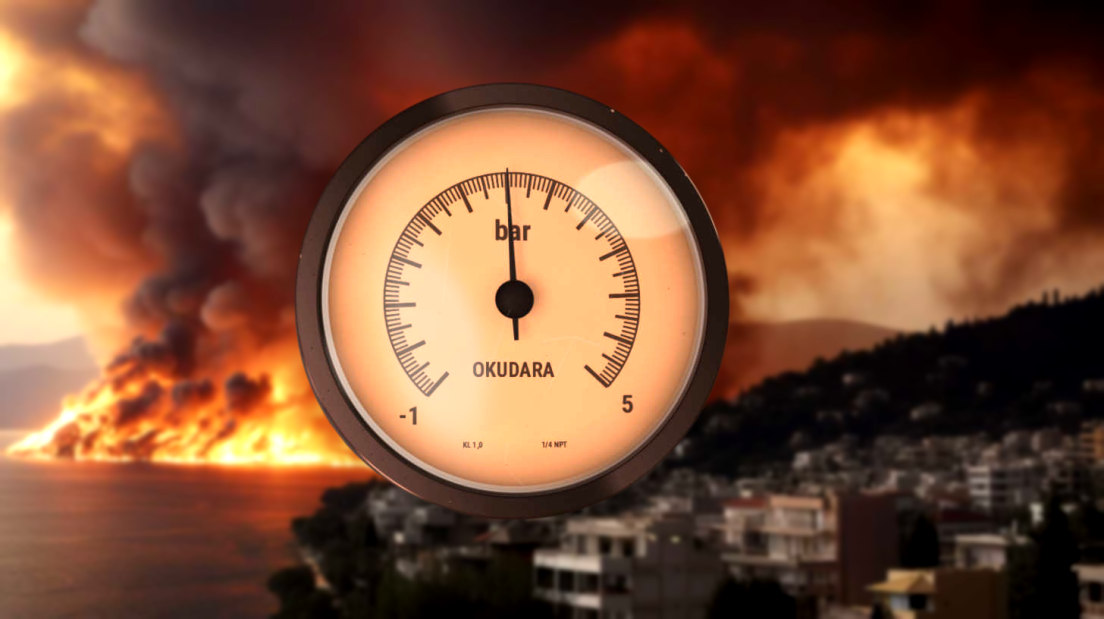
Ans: 2 bar
